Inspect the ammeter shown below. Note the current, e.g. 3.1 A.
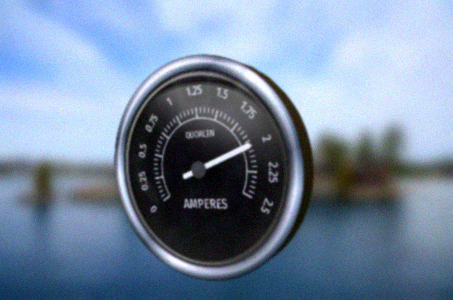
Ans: 2 A
